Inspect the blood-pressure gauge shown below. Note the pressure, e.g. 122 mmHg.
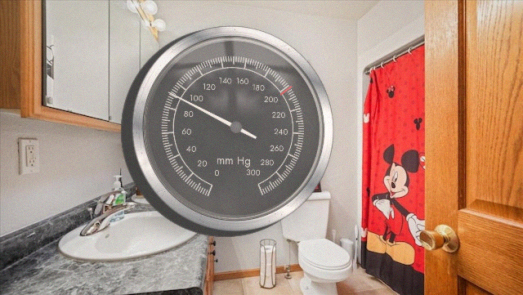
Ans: 90 mmHg
